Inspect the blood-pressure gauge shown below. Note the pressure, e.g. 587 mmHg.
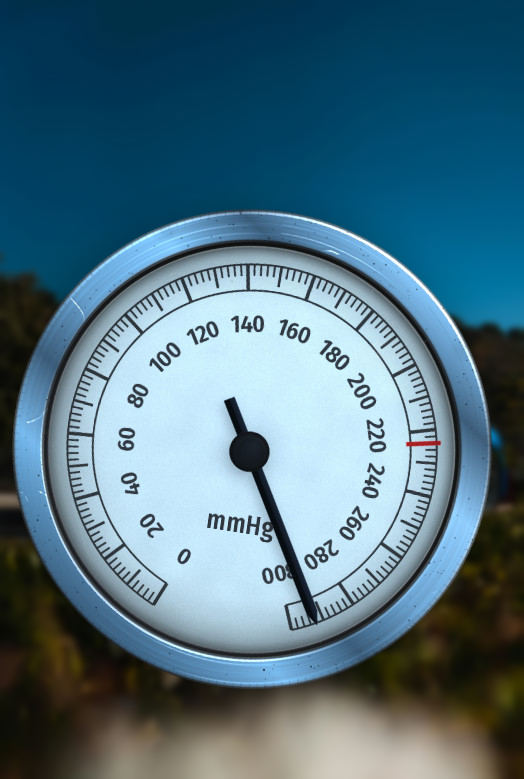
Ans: 292 mmHg
